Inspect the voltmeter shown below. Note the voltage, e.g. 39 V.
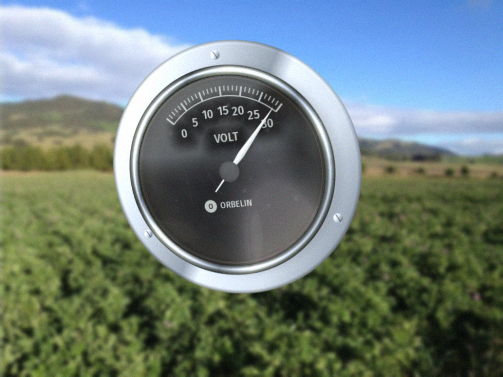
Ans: 29 V
